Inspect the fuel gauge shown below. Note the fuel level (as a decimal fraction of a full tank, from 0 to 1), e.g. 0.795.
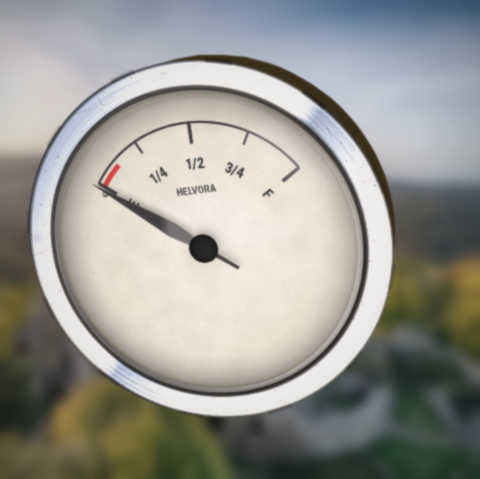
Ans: 0
